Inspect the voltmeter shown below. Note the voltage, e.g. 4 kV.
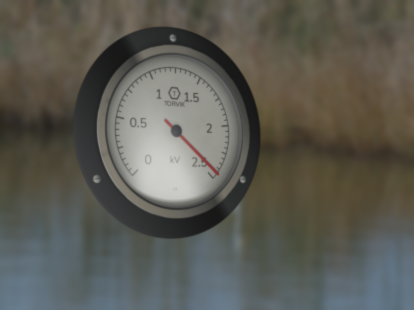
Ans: 2.45 kV
